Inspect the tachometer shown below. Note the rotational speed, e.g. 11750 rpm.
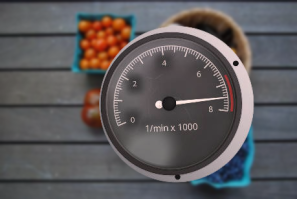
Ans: 7500 rpm
